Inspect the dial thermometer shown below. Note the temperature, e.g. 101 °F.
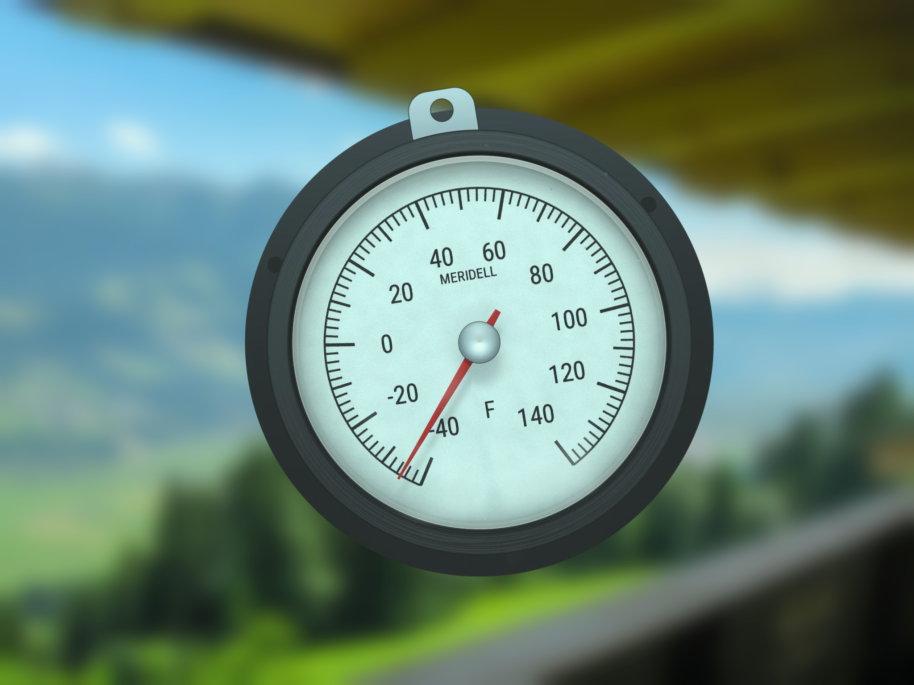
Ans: -35 °F
